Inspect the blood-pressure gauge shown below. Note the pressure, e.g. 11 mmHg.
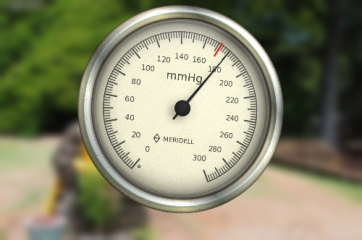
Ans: 180 mmHg
